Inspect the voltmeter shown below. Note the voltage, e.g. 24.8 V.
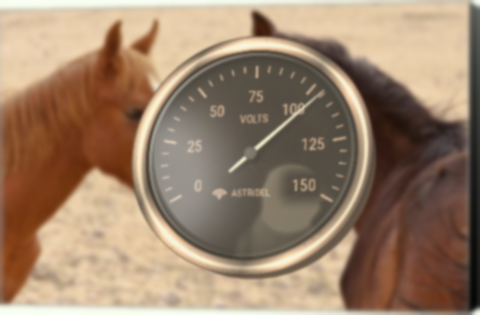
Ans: 105 V
